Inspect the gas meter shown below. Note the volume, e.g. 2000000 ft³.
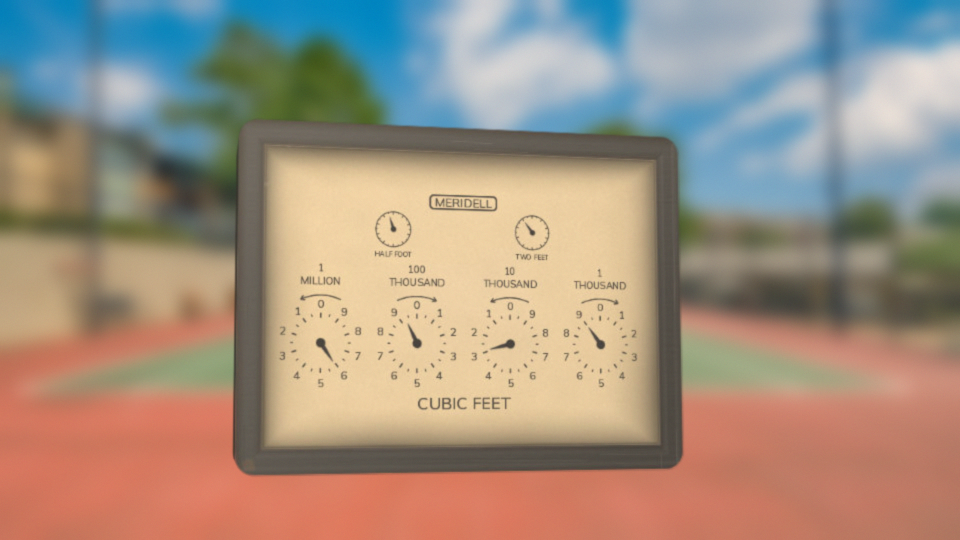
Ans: 592900 ft³
